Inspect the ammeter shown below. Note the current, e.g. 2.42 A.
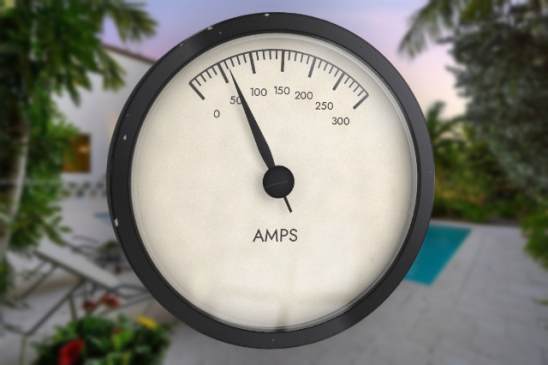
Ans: 60 A
